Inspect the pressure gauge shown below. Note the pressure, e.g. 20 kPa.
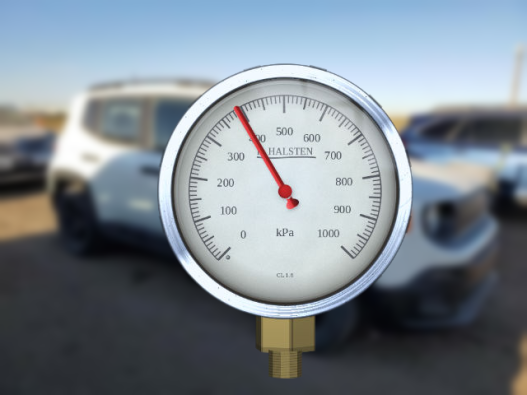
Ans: 390 kPa
